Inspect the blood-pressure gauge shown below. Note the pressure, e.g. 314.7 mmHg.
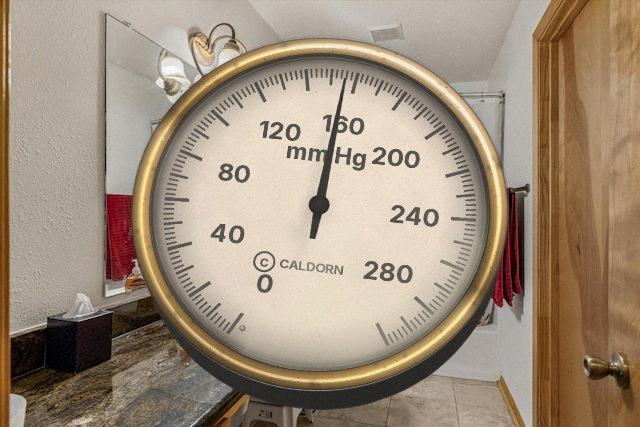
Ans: 156 mmHg
